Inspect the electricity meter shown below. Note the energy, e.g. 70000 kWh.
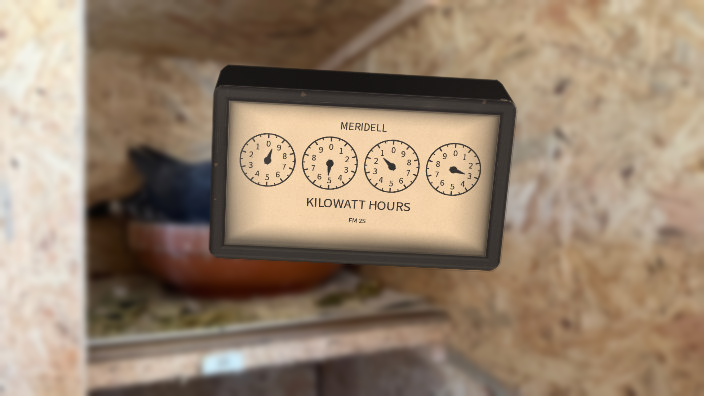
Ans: 9513 kWh
